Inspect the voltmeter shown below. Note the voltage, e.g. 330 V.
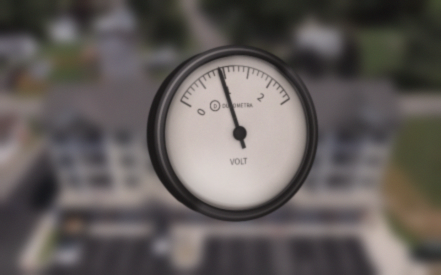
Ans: 0.9 V
